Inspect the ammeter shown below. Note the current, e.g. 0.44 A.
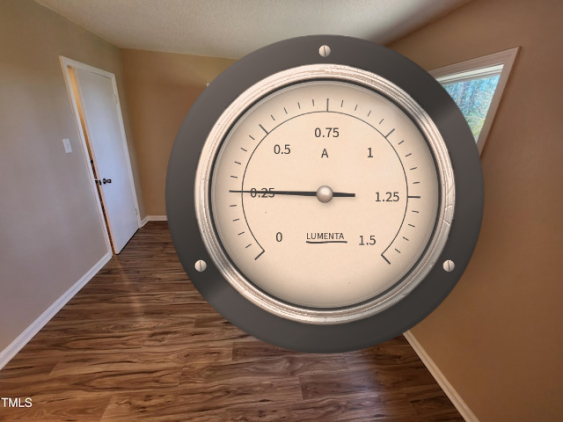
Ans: 0.25 A
